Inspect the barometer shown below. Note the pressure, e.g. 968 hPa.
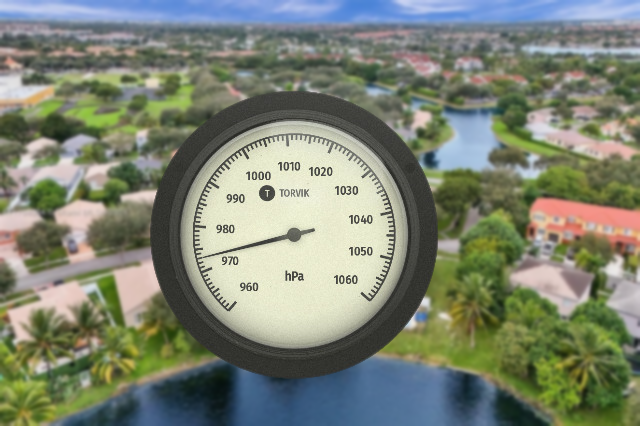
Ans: 973 hPa
